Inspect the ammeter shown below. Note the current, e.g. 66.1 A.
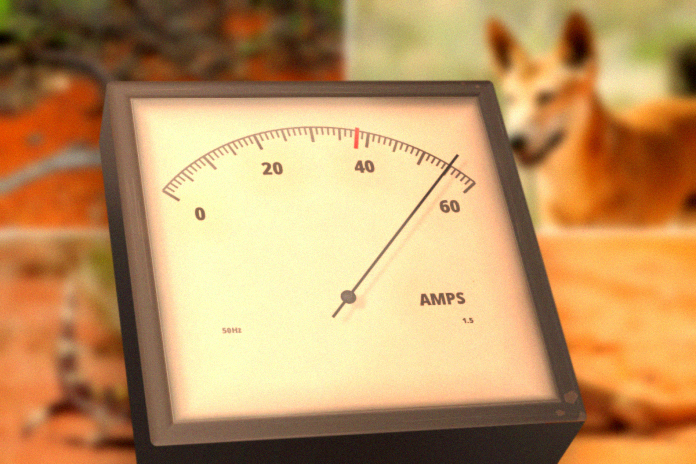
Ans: 55 A
